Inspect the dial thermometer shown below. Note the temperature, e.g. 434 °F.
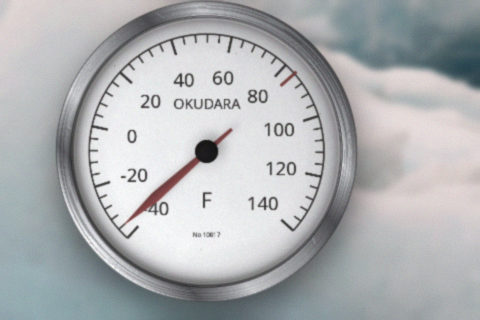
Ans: -36 °F
